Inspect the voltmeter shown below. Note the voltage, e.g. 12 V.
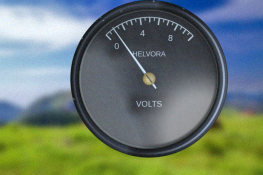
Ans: 1 V
